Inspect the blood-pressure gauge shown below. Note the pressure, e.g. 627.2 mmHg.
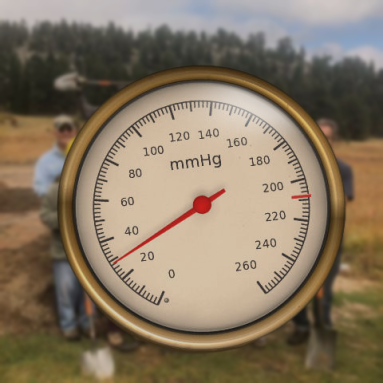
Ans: 28 mmHg
